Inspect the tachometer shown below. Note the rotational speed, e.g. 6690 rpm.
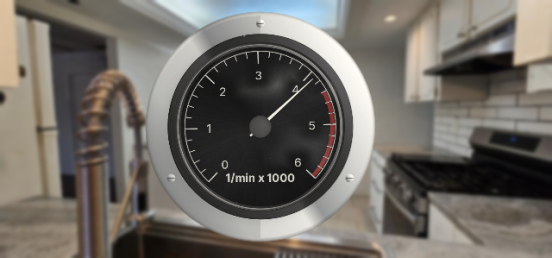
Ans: 4100 rpm
